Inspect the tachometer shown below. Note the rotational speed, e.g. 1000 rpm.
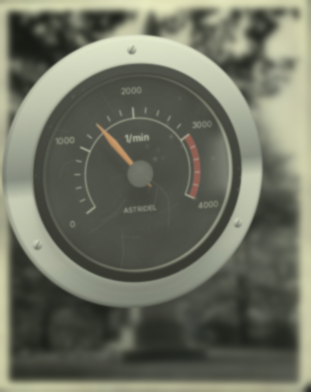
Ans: 1400 rpm
